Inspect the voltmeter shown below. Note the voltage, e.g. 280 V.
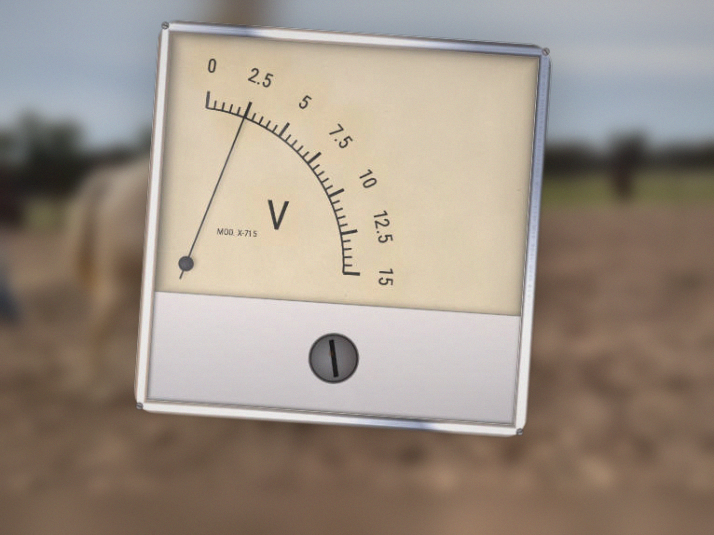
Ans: 2.5 V
